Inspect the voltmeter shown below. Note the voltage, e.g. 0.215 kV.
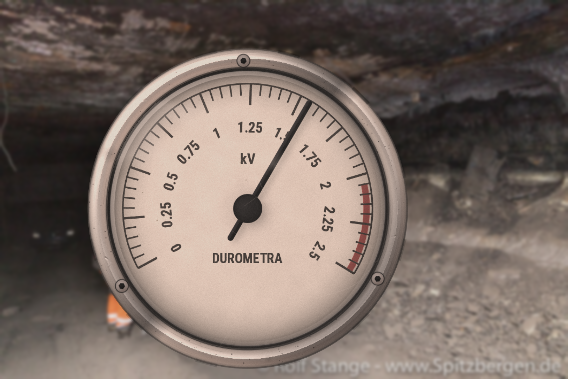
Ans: 1.55 kV
